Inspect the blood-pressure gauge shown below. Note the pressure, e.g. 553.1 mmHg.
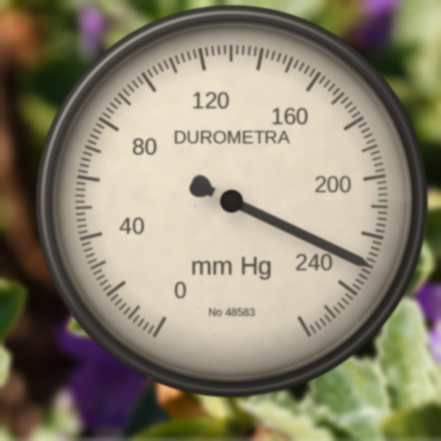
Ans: 230 mmHg
